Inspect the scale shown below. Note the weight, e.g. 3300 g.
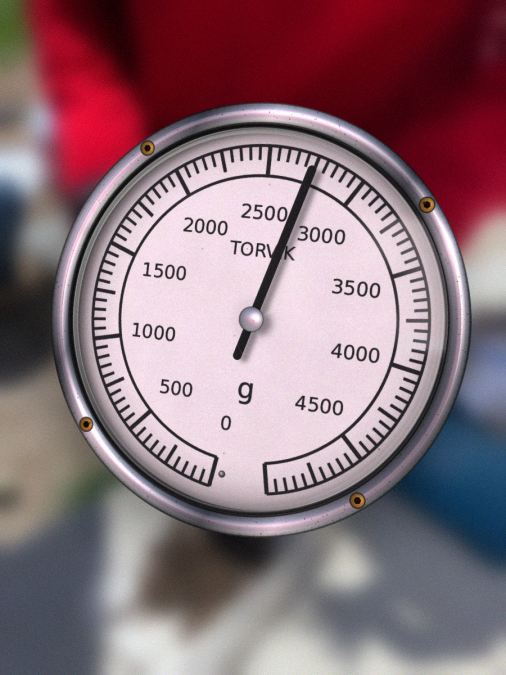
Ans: 2750 g
